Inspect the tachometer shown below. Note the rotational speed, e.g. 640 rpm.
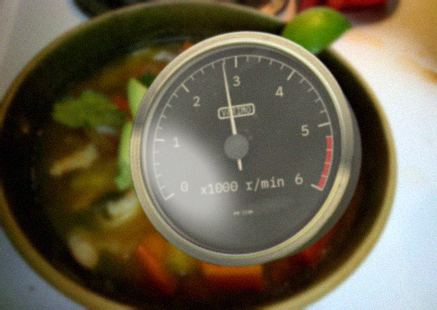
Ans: 2800 rpm
